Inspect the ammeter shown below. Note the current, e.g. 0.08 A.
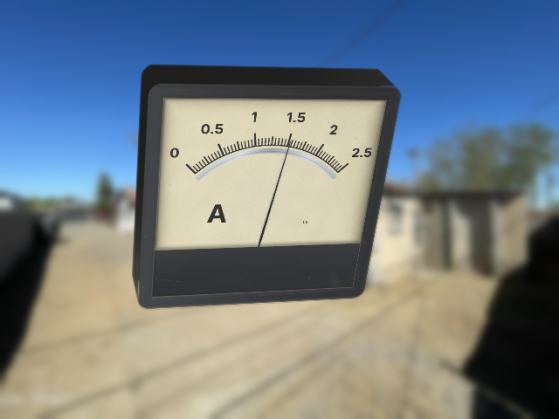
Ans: 1.5 A
